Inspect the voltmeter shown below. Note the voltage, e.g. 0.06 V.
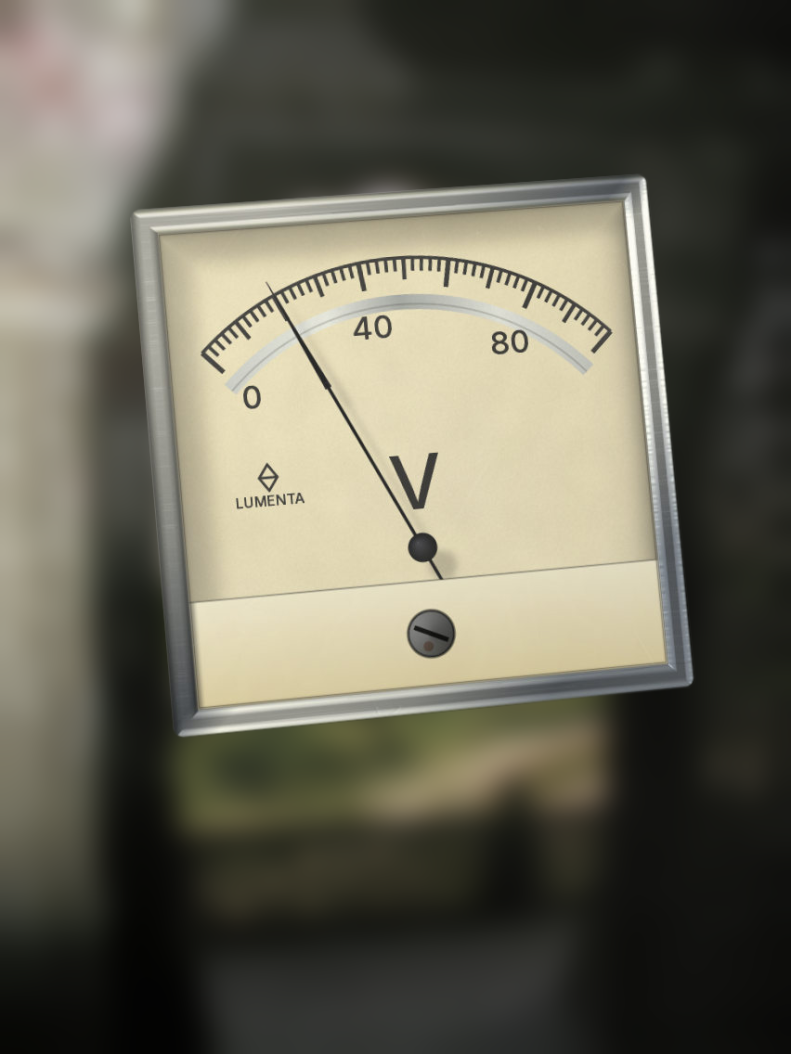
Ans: 20 V
